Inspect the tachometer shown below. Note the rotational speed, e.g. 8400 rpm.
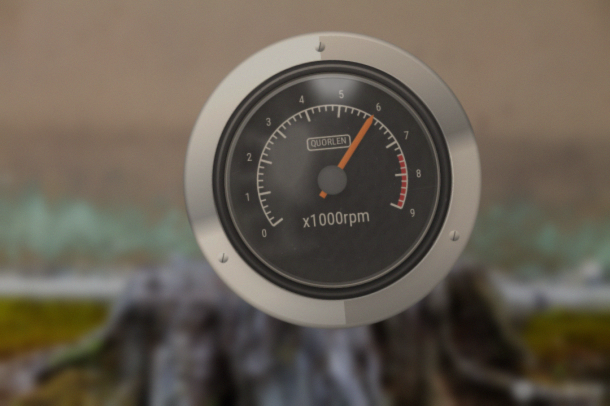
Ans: 6000 rpm
